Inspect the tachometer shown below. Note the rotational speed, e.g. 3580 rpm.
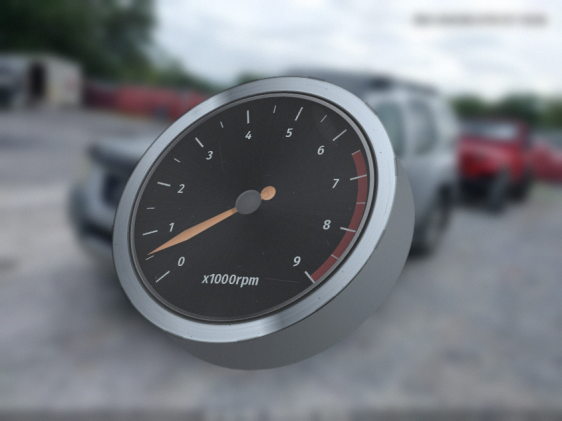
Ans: 500 rpm
